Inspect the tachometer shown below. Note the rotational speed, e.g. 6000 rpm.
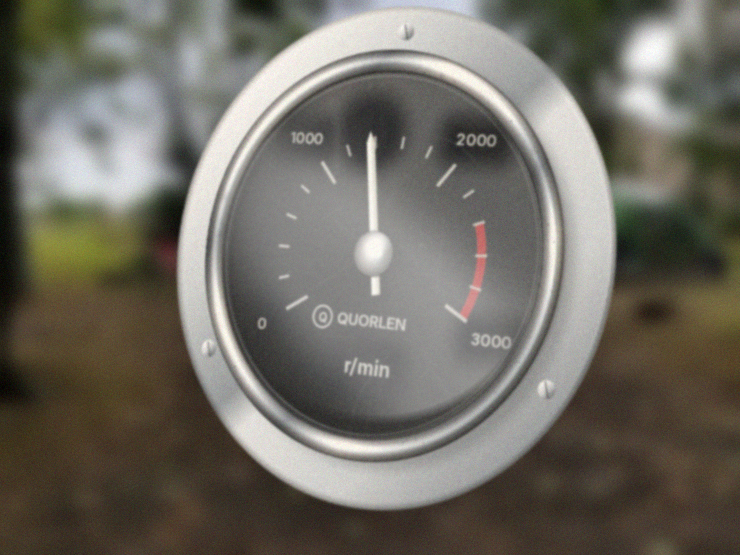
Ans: 1400 rpm
